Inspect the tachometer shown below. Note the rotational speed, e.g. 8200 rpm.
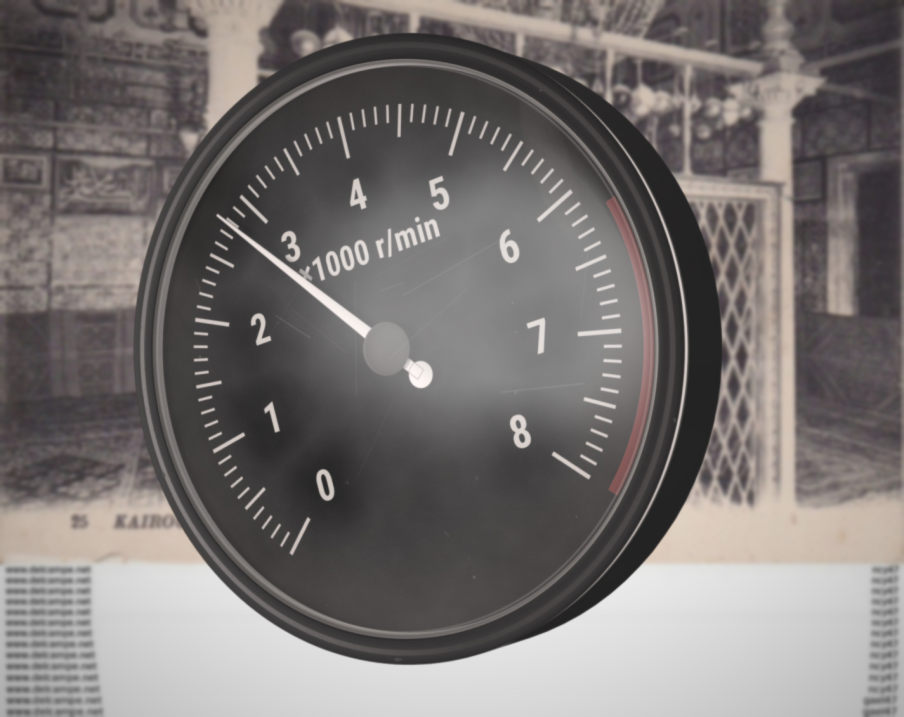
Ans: 2800 rpm
